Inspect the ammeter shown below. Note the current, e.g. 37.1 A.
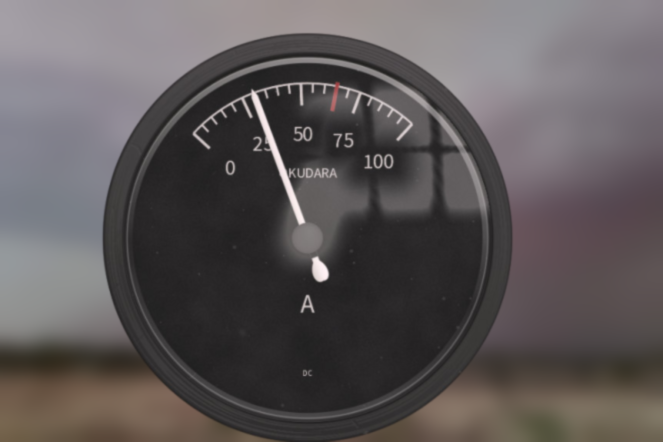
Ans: 30 A
